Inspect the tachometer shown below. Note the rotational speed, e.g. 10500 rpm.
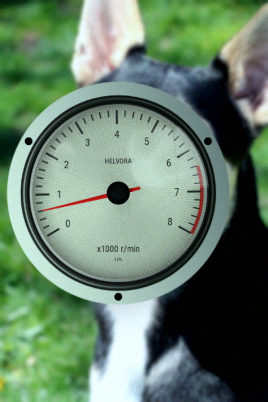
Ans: 600 rpm
